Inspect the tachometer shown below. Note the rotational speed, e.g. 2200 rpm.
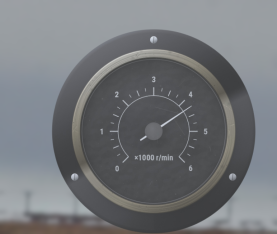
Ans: 4250 rpm
